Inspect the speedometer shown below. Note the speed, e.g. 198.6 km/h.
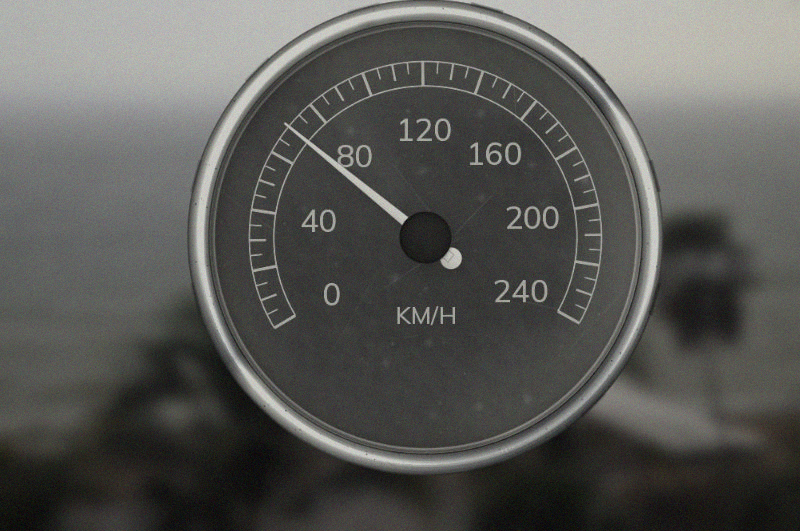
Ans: 70 km/h
